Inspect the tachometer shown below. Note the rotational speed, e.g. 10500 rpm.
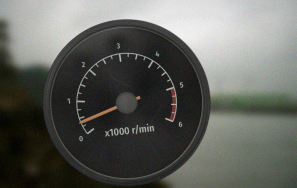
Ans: 375 rpm
